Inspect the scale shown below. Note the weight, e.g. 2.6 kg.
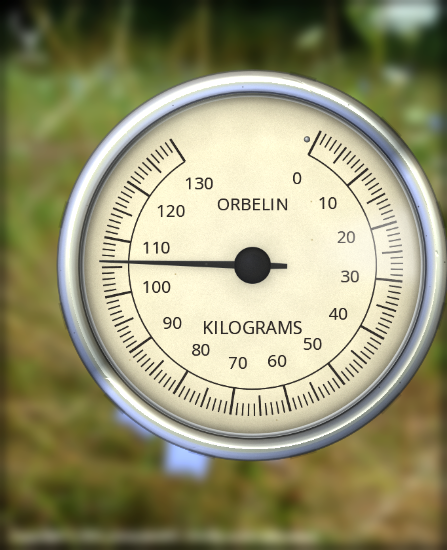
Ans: 106 kg
